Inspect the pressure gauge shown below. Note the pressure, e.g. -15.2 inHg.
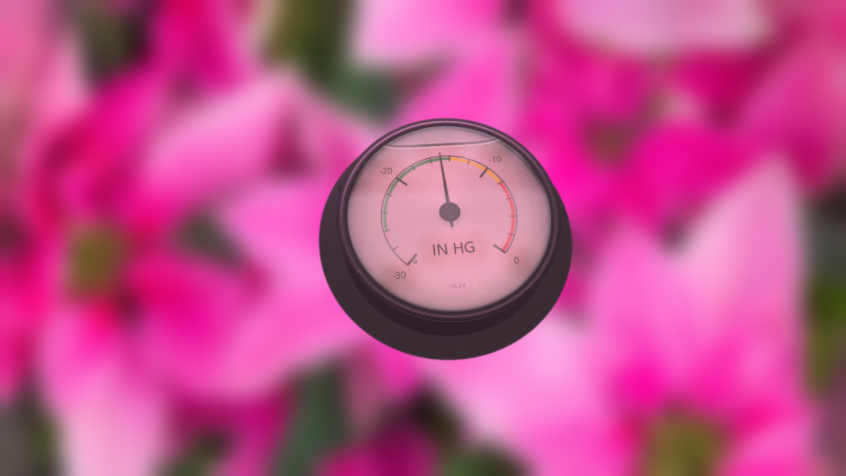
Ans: -15 inHg
